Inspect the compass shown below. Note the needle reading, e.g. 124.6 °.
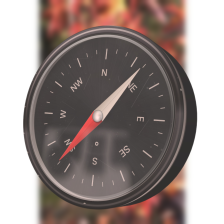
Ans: 220 °
